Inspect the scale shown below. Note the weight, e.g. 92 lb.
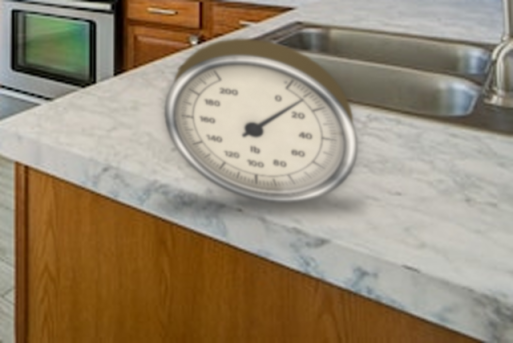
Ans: 10 lb
